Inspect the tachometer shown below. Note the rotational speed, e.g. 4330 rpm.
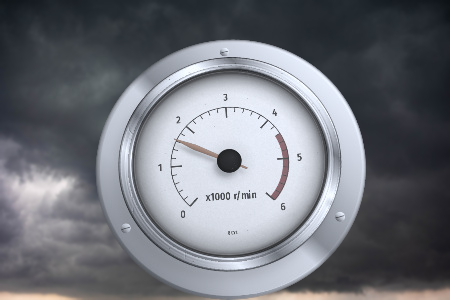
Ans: 1600 rpm
